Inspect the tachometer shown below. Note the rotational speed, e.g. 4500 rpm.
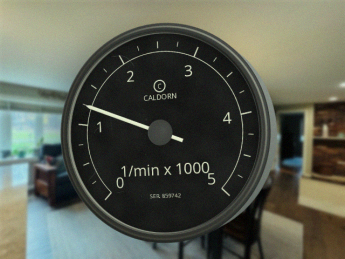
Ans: 1250 rpm
